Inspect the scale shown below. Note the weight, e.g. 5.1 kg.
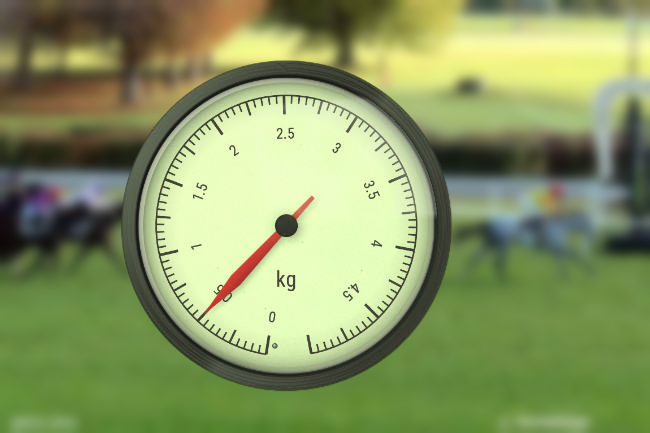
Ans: 0.5 kg
